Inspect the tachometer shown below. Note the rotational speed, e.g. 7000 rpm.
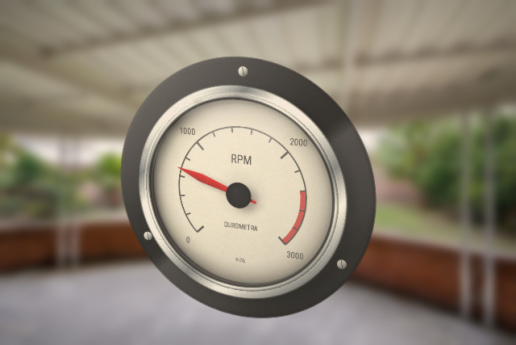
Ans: 700 rpm
